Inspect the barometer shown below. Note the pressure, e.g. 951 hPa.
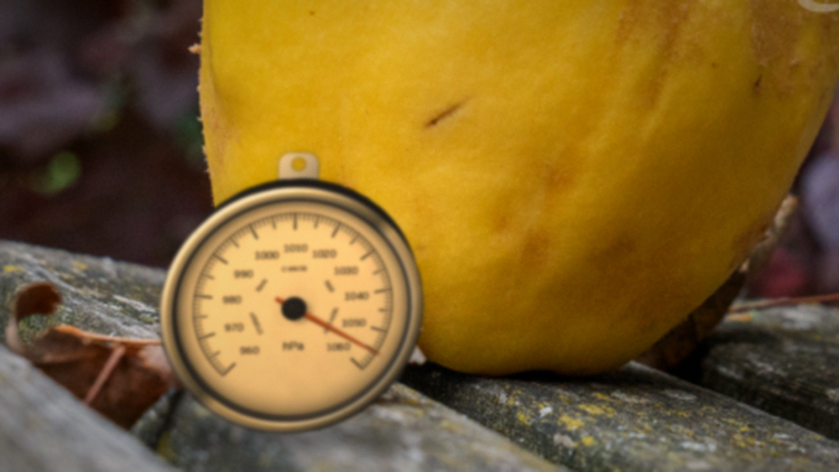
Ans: 1055 hPa
